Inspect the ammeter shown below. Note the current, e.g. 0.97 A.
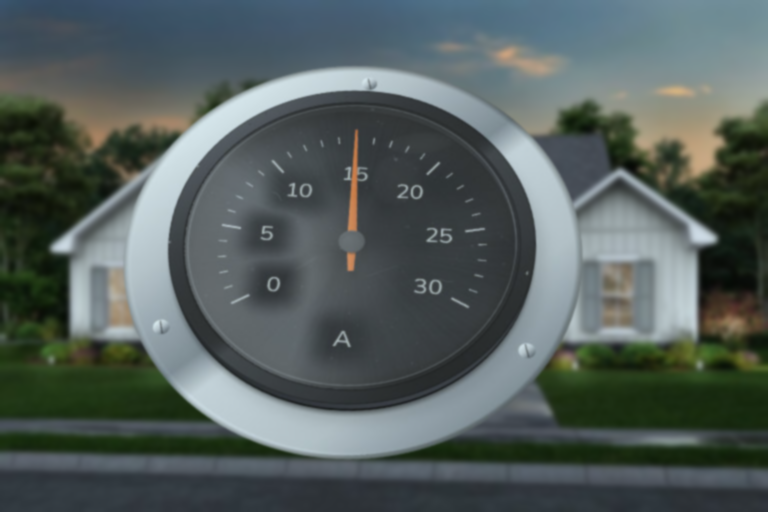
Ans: 15 A
